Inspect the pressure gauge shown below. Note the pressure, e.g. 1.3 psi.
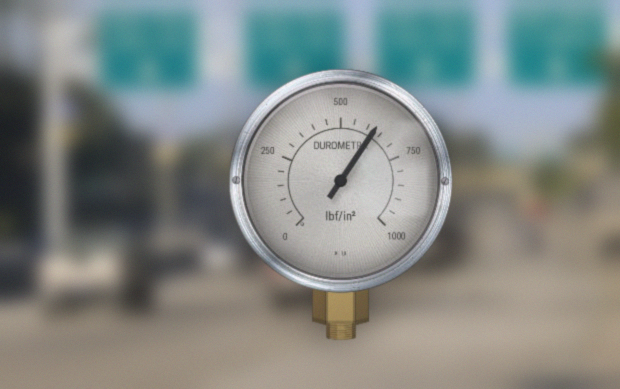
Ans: 625 psi
